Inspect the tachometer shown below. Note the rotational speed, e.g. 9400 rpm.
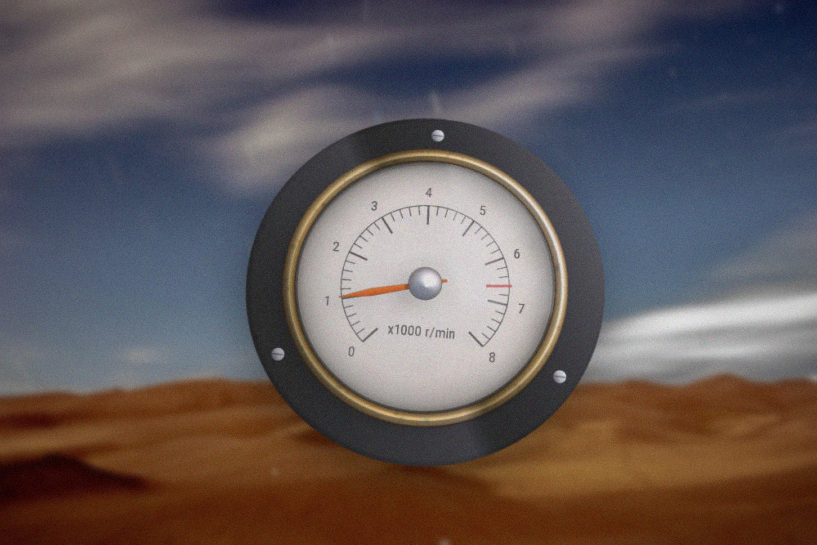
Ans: 1000 rpm
